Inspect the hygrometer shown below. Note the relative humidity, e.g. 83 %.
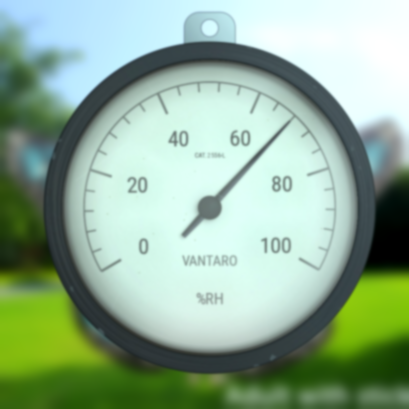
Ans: 68 %
